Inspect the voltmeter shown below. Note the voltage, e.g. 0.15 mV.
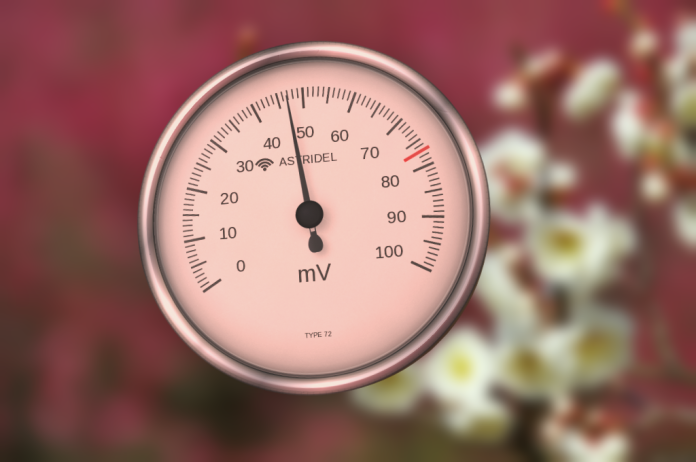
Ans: 47 mV
